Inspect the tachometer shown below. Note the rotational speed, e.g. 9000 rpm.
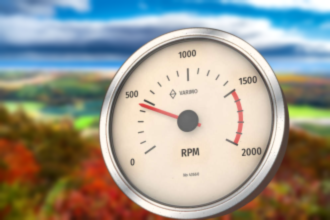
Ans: 450 rpm
